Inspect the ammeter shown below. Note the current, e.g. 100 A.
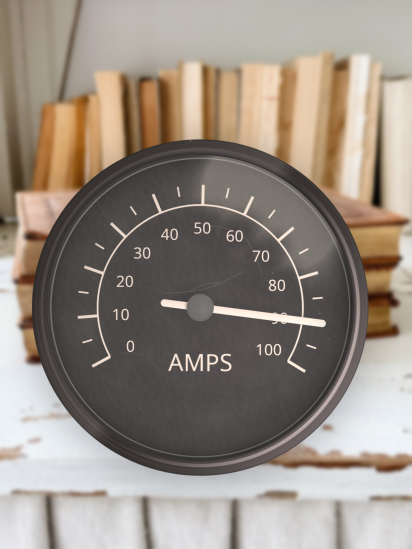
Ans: 90 A
